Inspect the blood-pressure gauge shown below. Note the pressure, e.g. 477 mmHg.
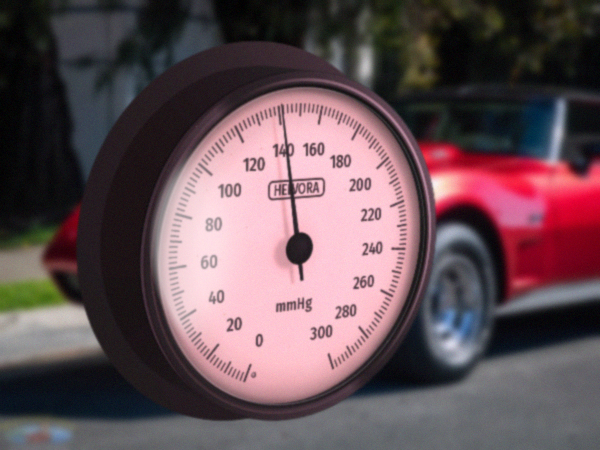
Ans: 140 mmHg
